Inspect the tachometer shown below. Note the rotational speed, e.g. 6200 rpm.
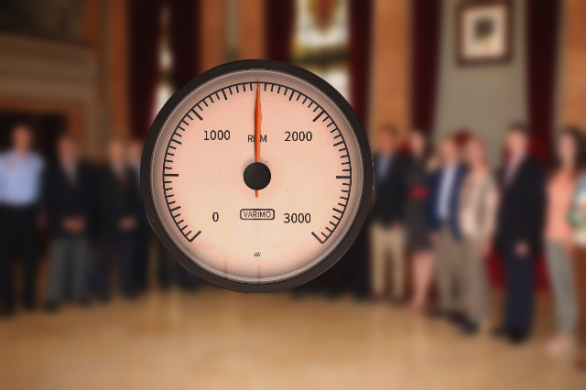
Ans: 1500 rpm
